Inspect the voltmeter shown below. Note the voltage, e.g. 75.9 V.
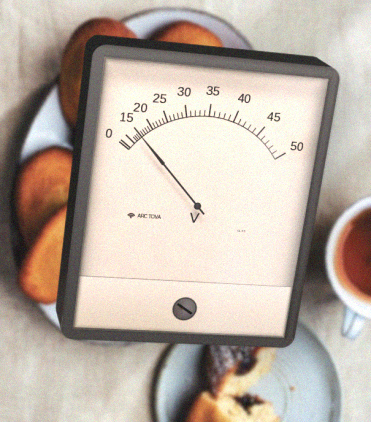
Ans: 15 V
